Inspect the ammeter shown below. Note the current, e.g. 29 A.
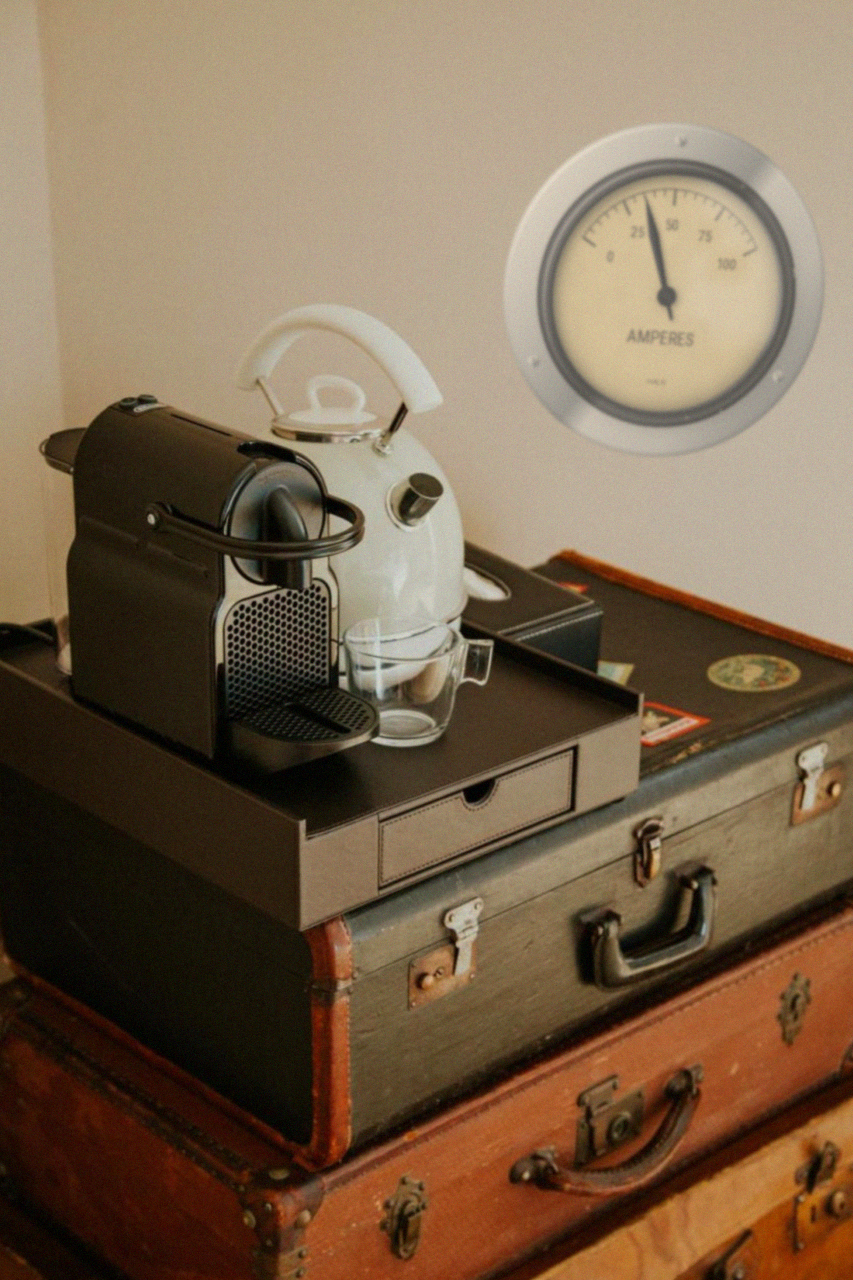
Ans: 35 A
